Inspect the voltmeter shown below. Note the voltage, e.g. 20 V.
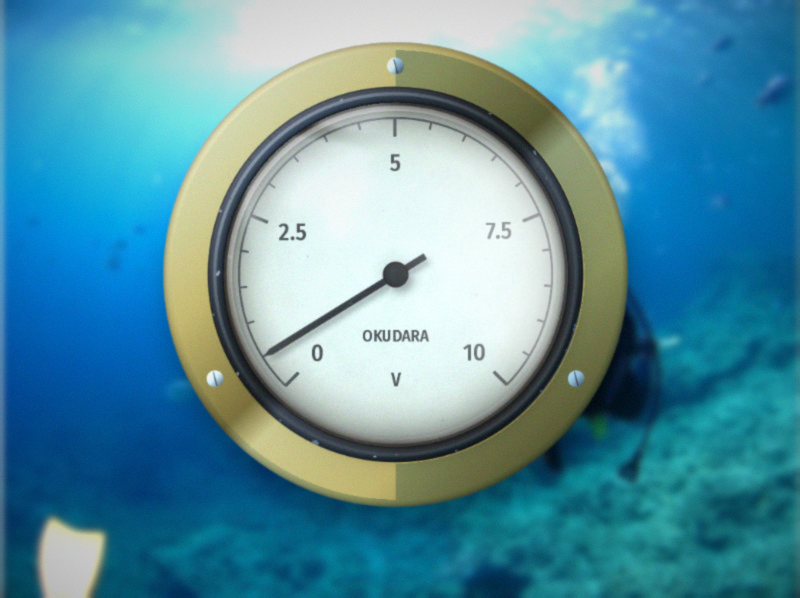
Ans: 0.5 V
